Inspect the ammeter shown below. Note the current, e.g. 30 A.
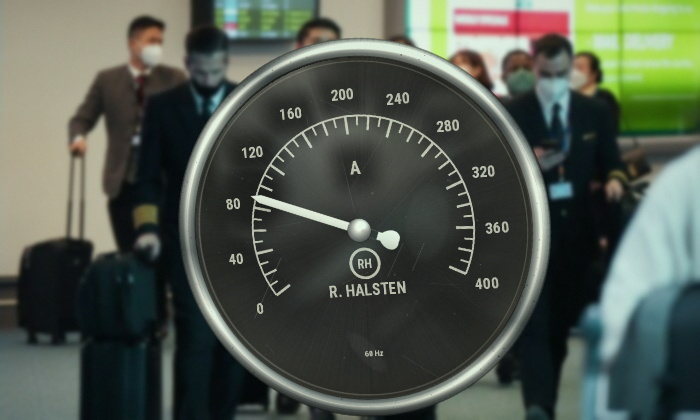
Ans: 90 A
